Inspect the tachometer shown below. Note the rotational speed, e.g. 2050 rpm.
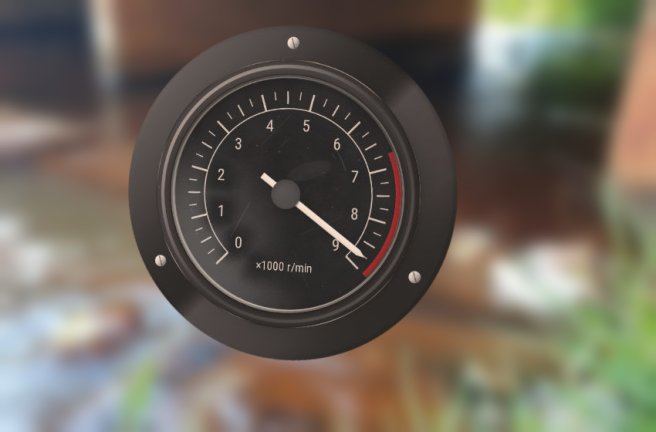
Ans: 8750 rpm
